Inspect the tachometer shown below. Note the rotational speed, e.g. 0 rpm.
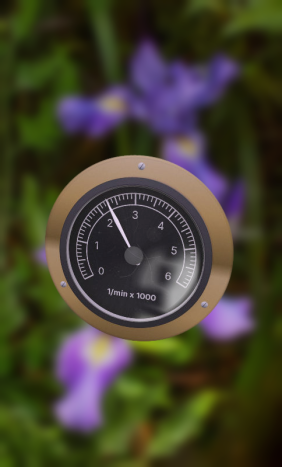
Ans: 2300 rpm
